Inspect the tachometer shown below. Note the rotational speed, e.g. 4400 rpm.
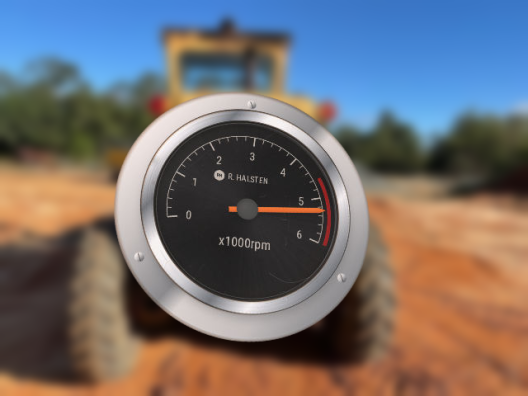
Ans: 5300 rpm
